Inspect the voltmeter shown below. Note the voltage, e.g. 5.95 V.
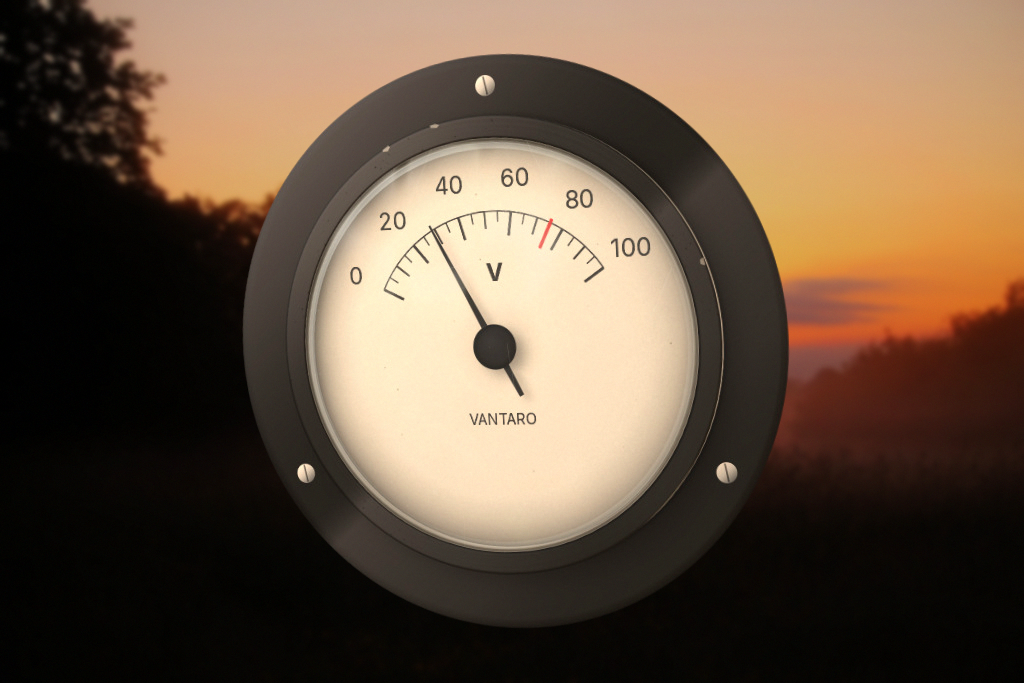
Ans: 30 V
